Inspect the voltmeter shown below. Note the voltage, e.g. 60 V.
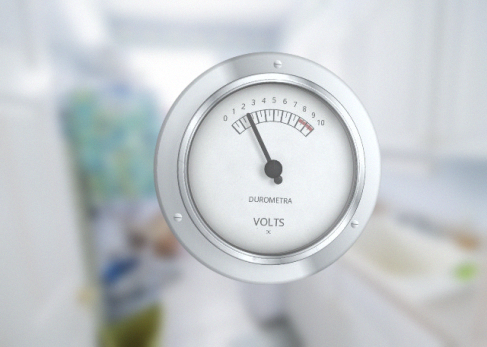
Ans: 2 V
